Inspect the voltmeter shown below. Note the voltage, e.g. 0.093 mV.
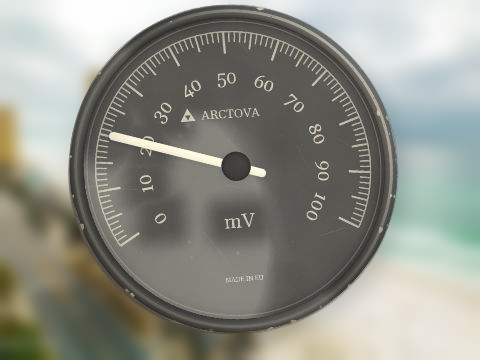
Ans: 20 mV
